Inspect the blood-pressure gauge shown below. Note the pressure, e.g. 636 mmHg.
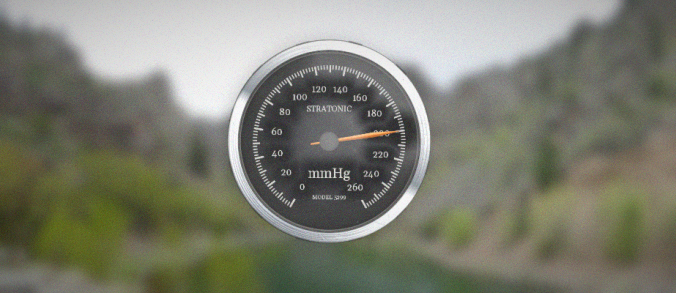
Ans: 200 mmHg
